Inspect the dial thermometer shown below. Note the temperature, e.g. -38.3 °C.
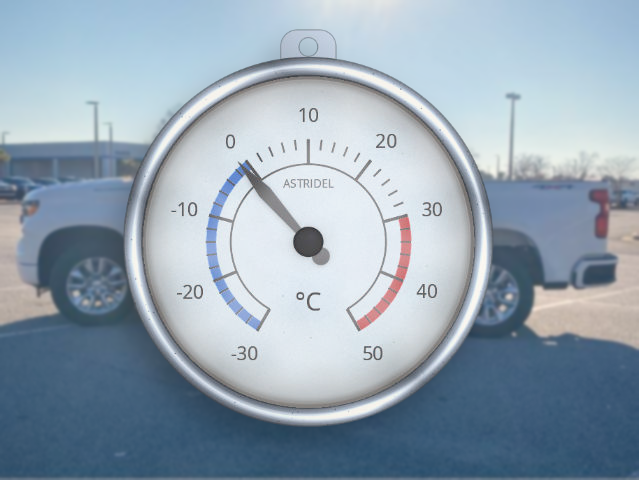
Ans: -1 °C
